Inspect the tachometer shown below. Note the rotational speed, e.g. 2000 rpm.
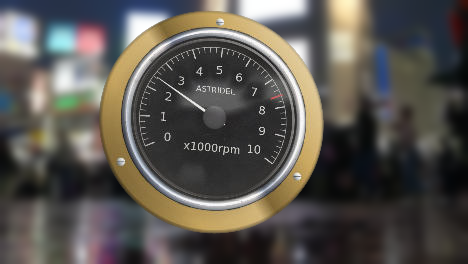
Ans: 2400 rpm
